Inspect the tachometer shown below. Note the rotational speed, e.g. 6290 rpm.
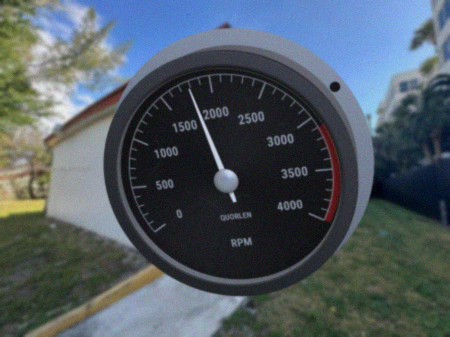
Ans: 1800 rpm
